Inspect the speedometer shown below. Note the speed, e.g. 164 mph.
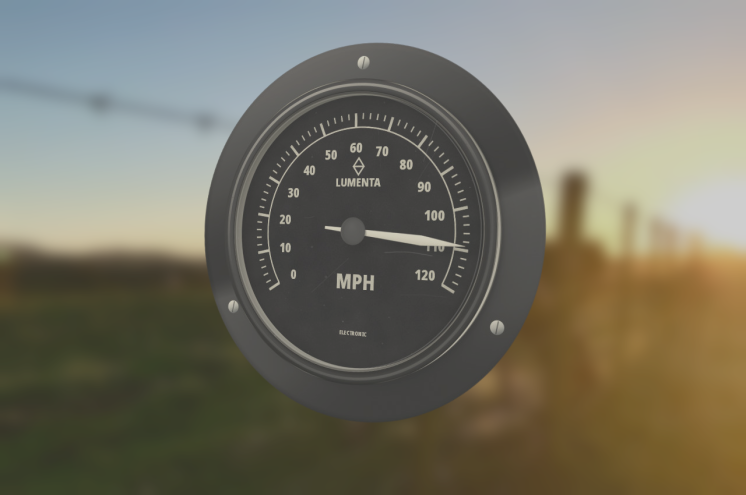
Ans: 109 mph
